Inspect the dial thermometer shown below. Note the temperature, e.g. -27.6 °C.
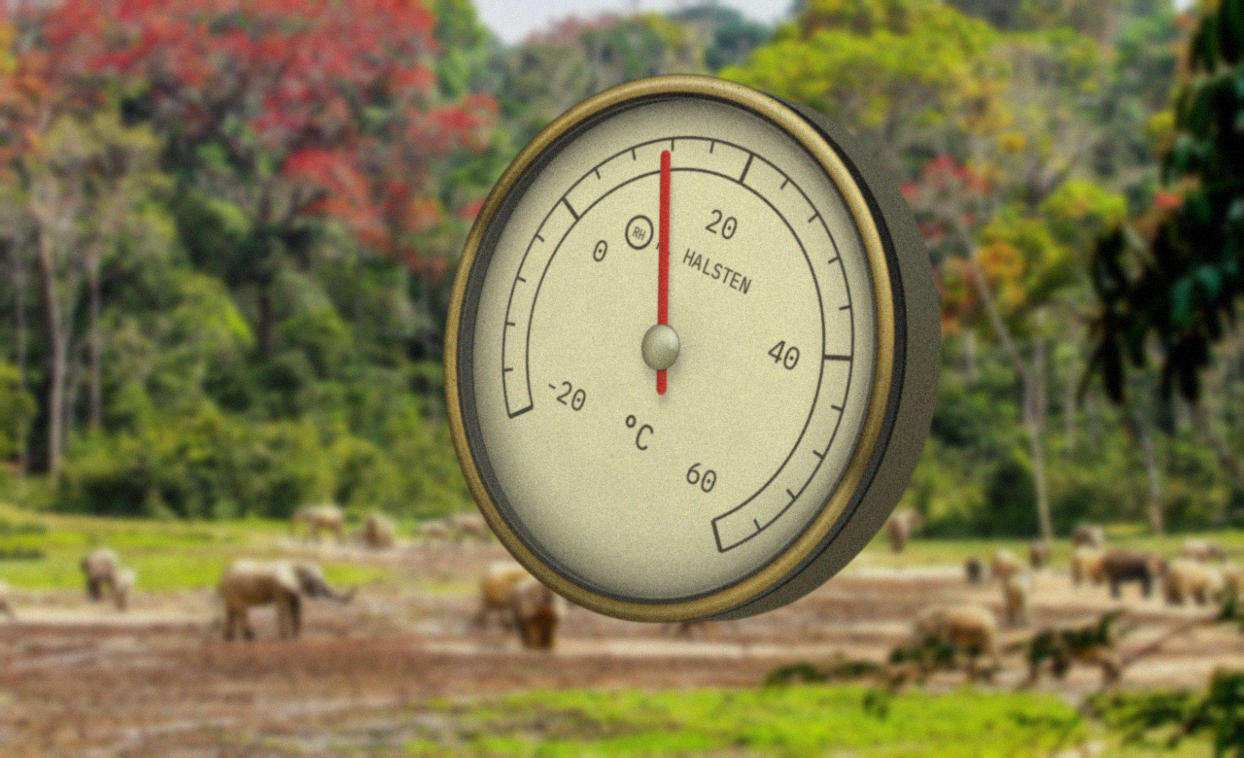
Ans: 12 °C
